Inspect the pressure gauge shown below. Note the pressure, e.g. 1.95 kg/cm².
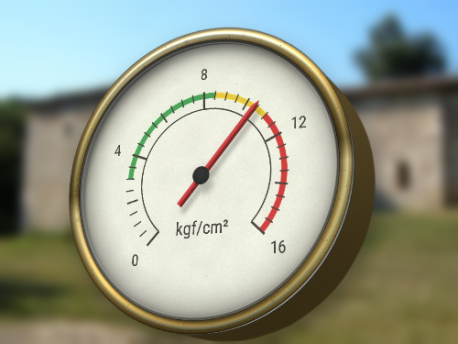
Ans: 10.5 kg/cm²
